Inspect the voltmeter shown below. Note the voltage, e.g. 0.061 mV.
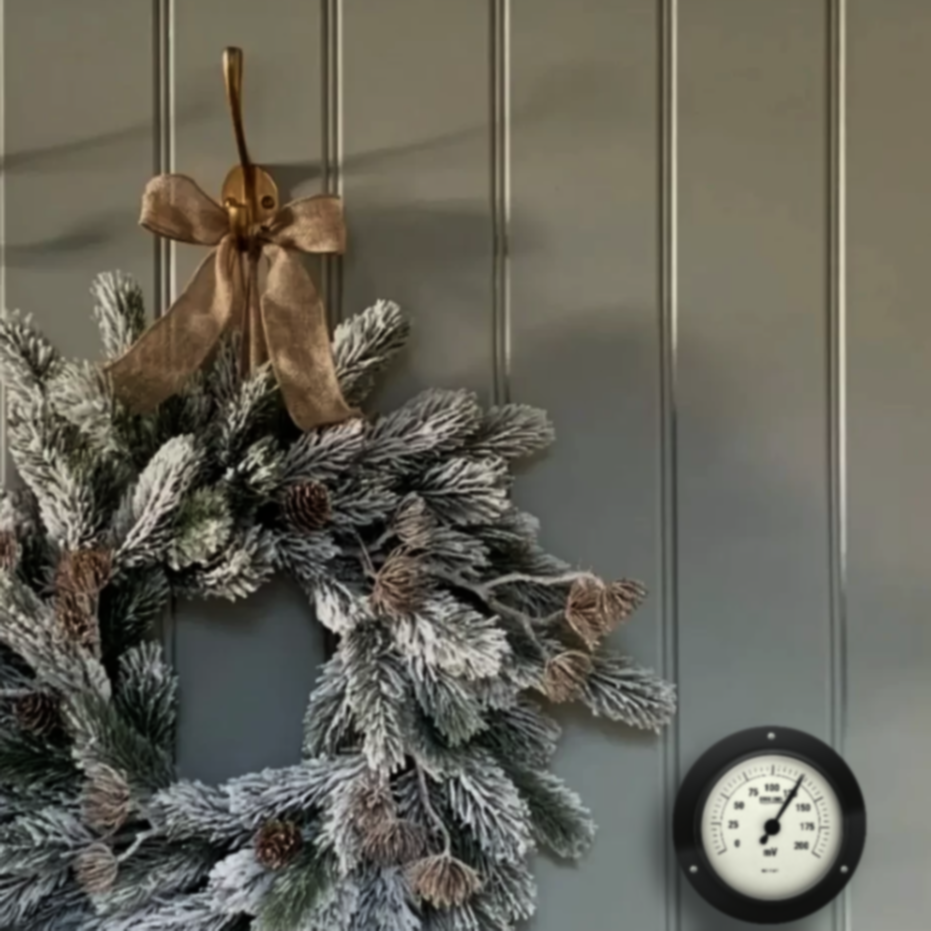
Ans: 125 mV
